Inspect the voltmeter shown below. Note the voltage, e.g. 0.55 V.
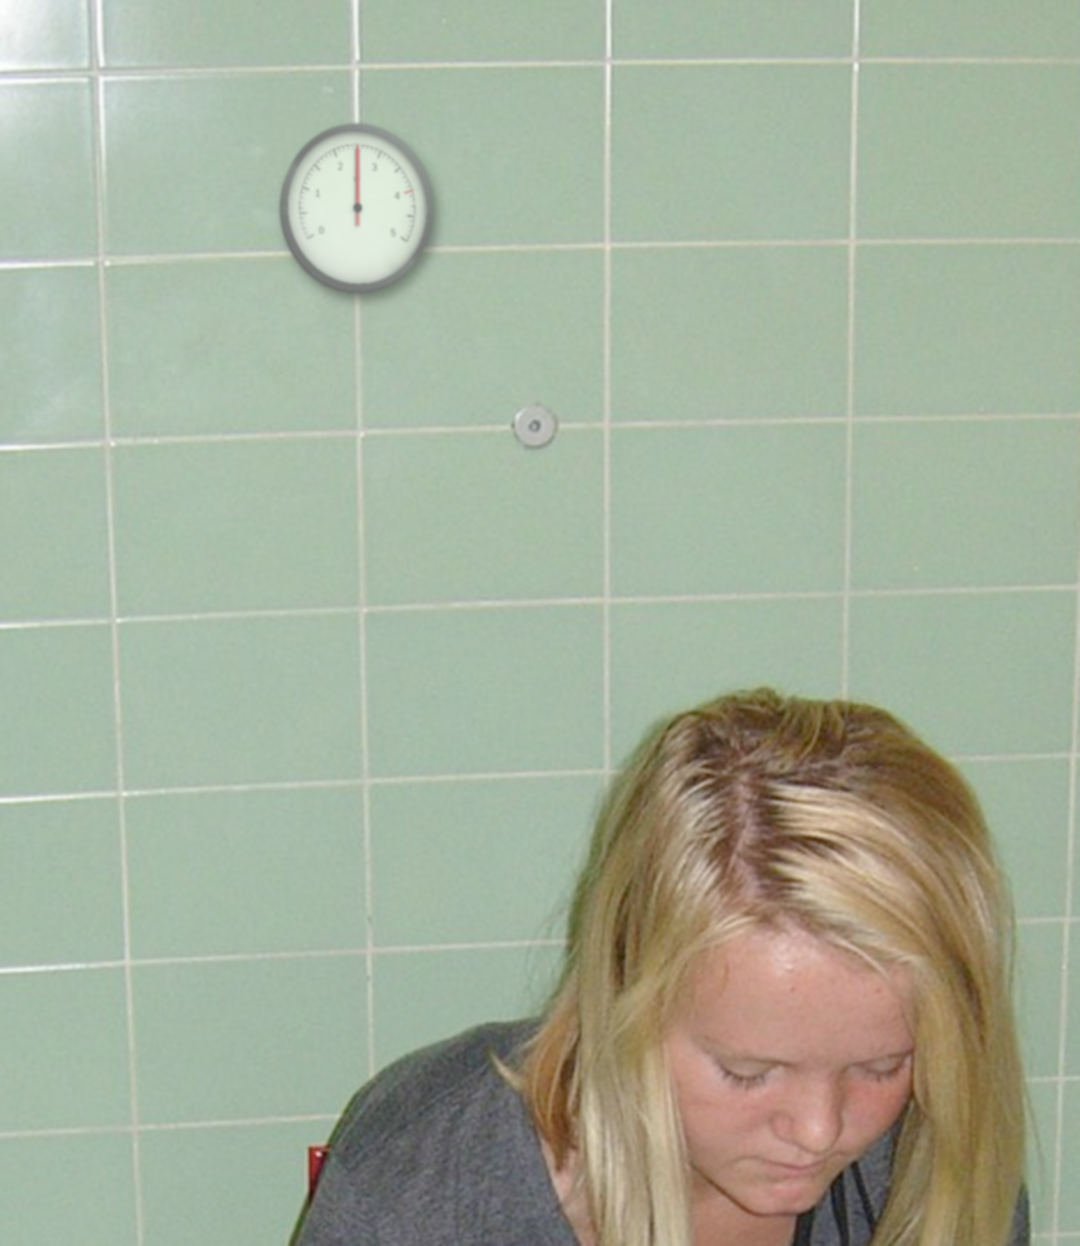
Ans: 2.5 V
